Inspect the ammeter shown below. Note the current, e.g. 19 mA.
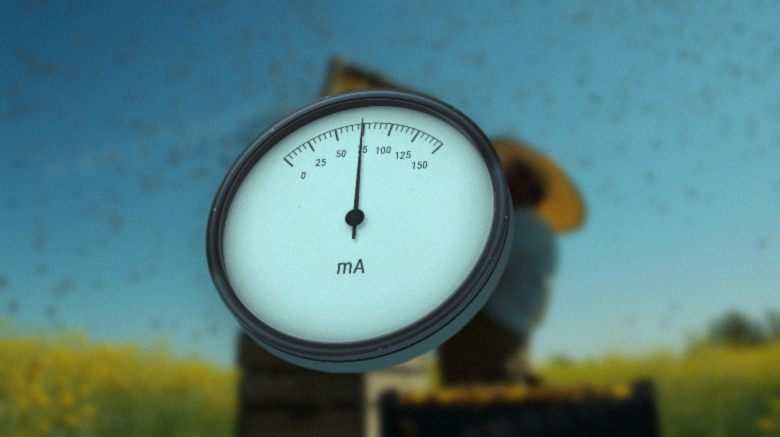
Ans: 75 mA
